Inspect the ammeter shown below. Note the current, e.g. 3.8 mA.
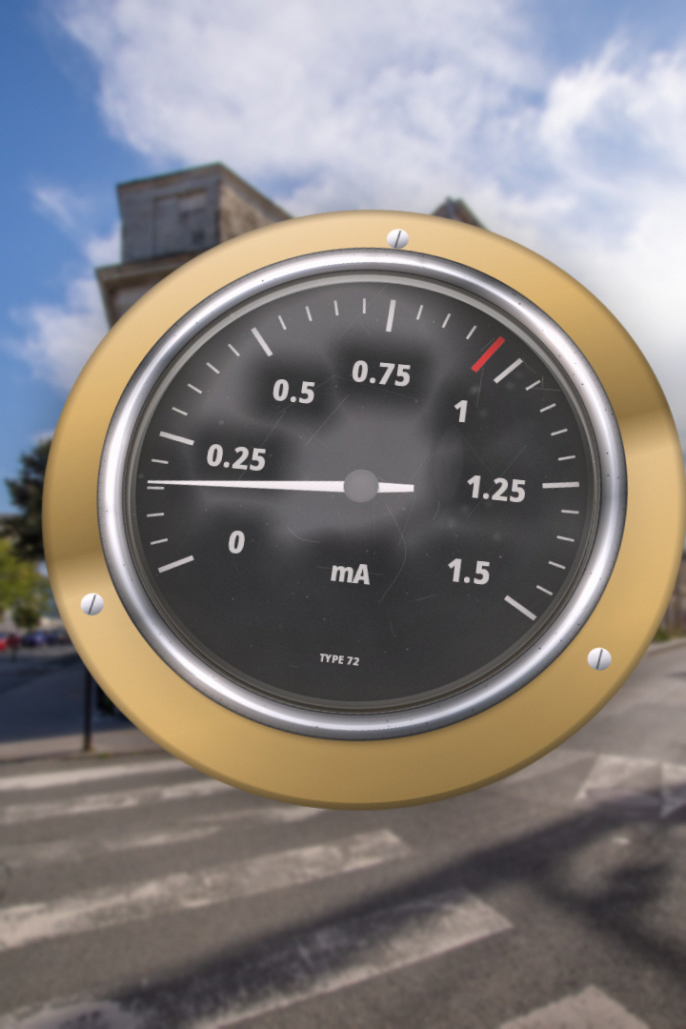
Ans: 0.15 mA
